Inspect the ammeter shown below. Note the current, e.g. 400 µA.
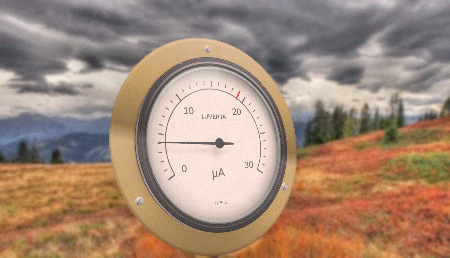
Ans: 4 µA
